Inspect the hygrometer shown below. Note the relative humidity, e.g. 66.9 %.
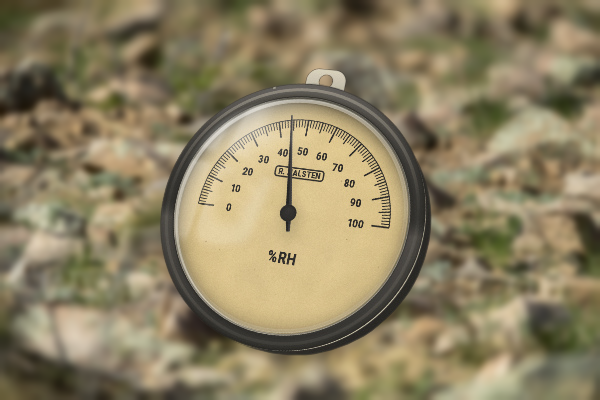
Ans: 45 %
